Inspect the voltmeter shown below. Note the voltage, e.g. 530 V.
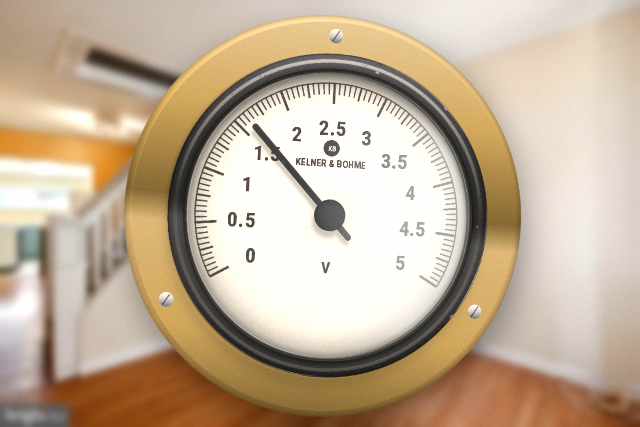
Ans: 1.6 V
